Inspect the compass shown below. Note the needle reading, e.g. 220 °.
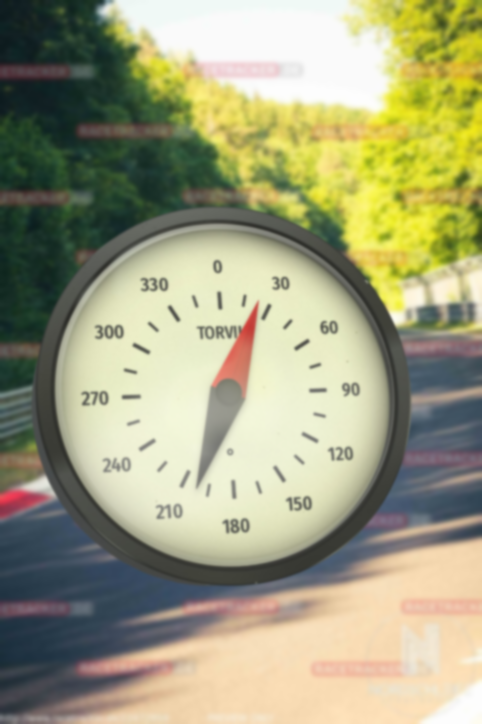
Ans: 22.5 °
